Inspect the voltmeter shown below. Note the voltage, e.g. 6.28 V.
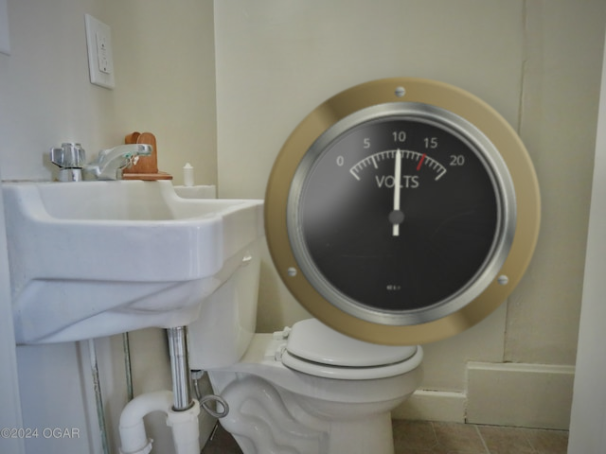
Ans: 10 V
